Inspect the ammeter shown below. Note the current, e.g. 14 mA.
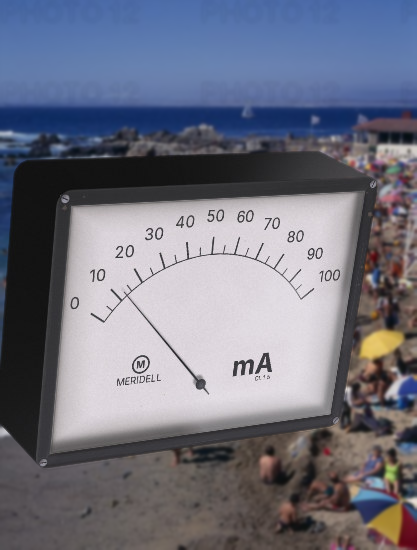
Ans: 12.5 mA
